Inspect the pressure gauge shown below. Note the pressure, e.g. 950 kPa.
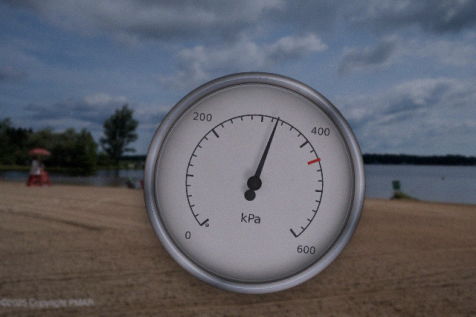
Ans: 330 kPa
